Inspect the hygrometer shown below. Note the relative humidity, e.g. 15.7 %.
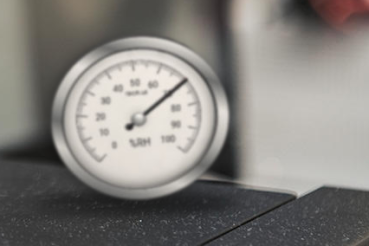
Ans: 70 %
